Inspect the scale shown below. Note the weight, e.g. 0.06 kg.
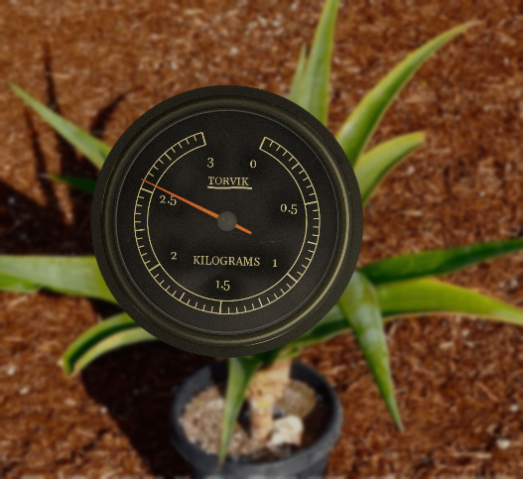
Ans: 2.55 kg
